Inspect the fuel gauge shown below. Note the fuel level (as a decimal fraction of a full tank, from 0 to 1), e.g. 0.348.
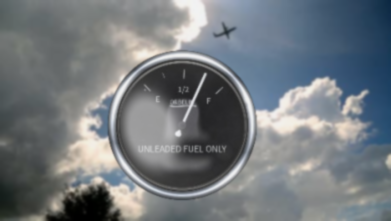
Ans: 0.75
